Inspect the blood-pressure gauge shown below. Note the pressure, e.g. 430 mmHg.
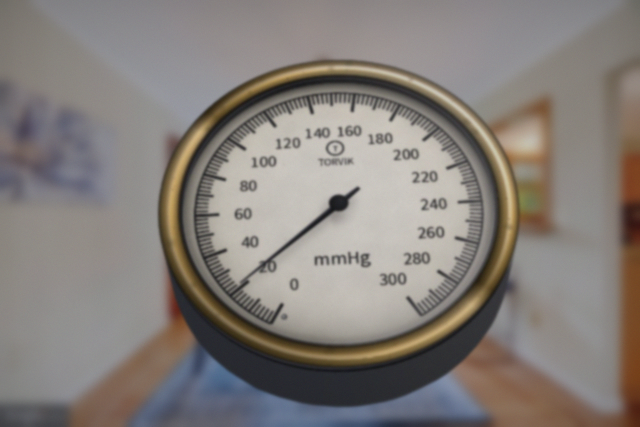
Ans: 20 mmHg
